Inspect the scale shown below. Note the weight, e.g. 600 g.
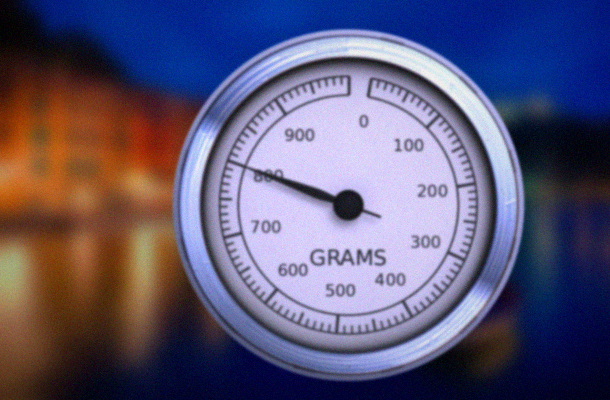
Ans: 800 g
